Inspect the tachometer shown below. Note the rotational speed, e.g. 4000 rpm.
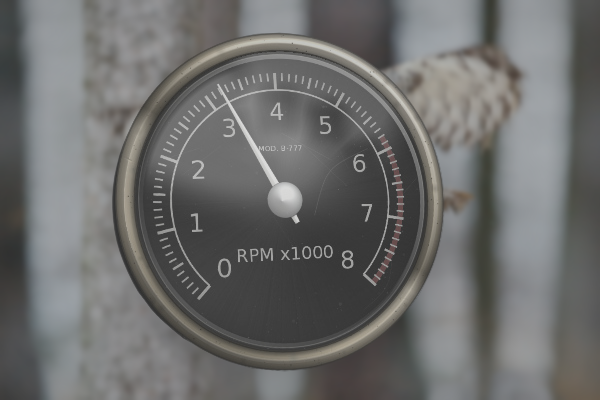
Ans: 3200 rpm
